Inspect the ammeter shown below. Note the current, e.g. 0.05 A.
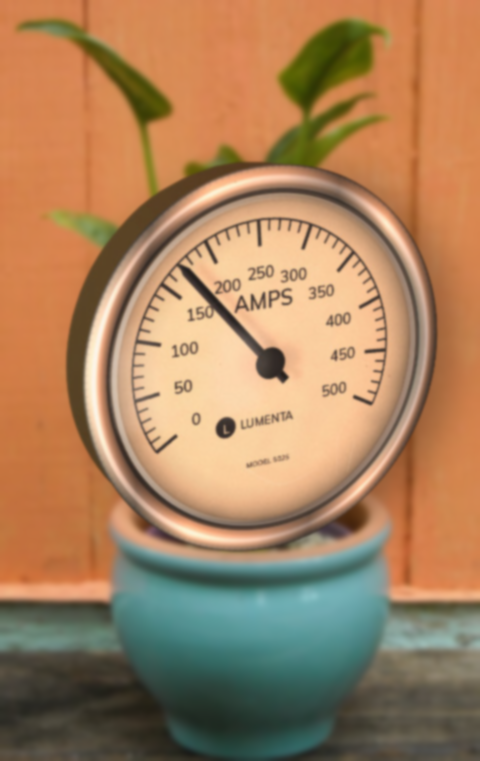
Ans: 170 A
